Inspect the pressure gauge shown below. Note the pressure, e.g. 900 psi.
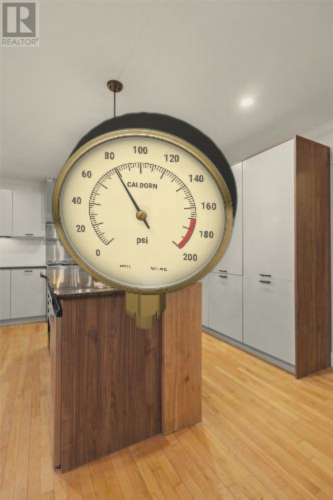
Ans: 80 psi
